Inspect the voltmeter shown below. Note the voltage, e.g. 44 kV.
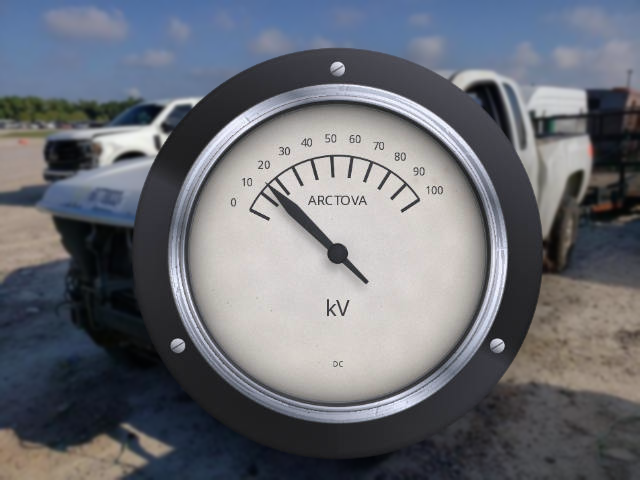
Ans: 15 kV
